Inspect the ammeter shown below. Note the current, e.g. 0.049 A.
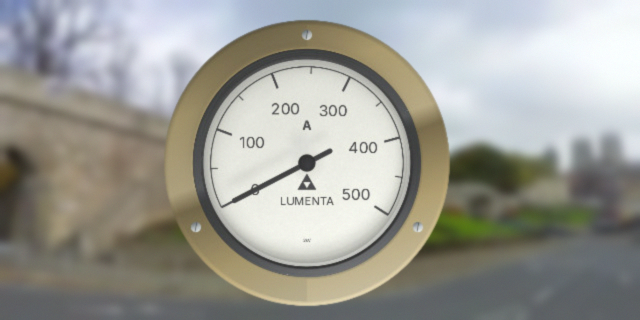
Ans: 0 A
